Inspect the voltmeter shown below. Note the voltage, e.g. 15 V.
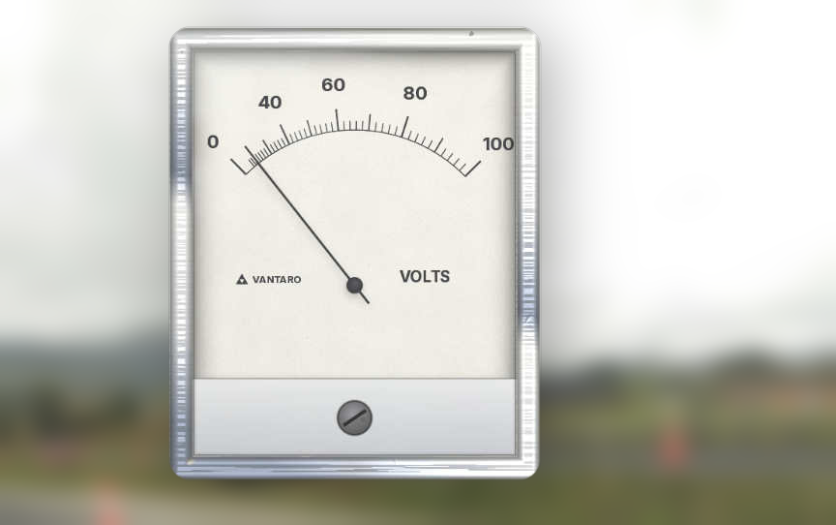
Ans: 20 V
